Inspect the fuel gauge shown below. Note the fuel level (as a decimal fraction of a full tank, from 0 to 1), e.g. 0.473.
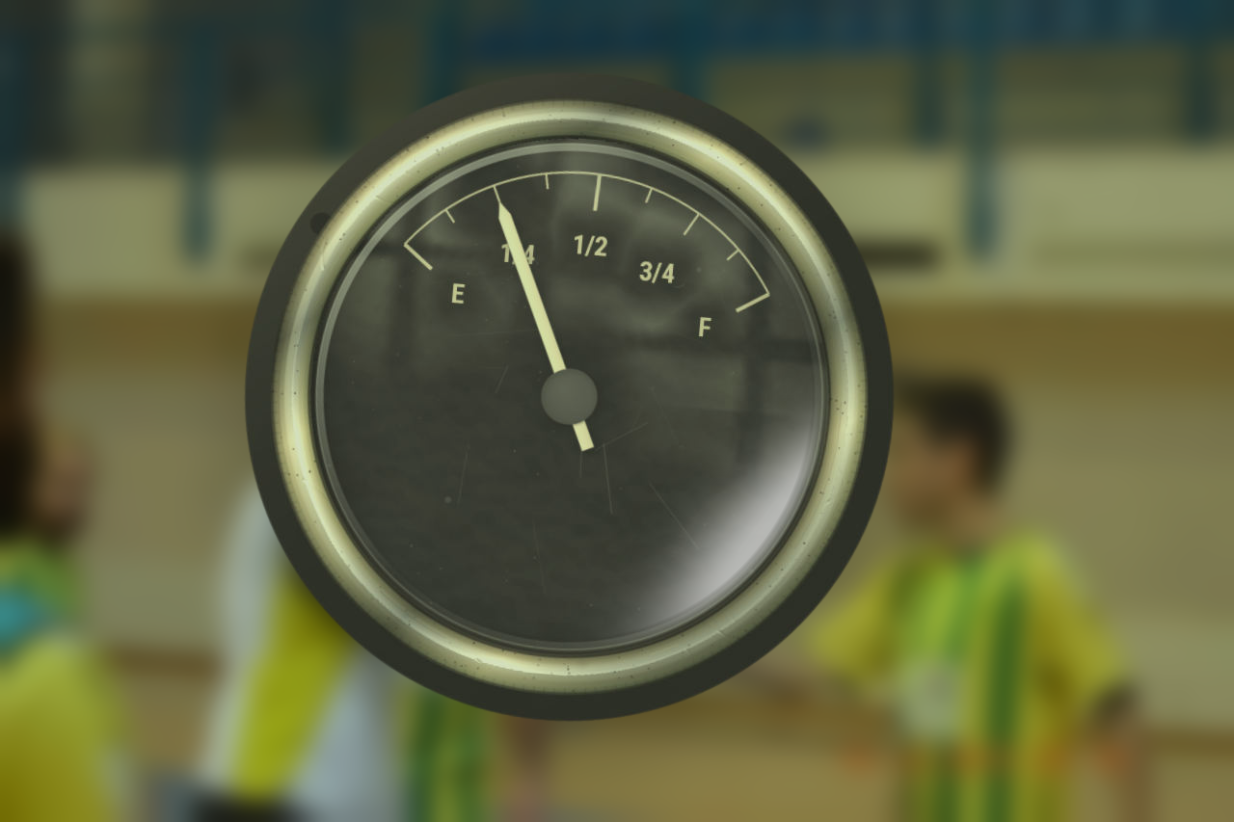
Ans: 0.25
